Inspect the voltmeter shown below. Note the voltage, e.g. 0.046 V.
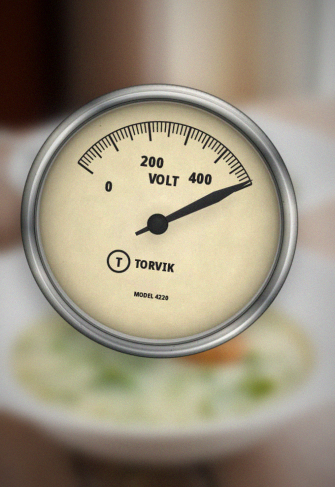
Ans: 490 V
